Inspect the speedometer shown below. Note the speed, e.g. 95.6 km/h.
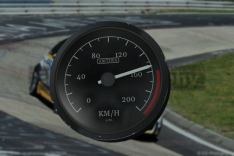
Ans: 155 km/h
